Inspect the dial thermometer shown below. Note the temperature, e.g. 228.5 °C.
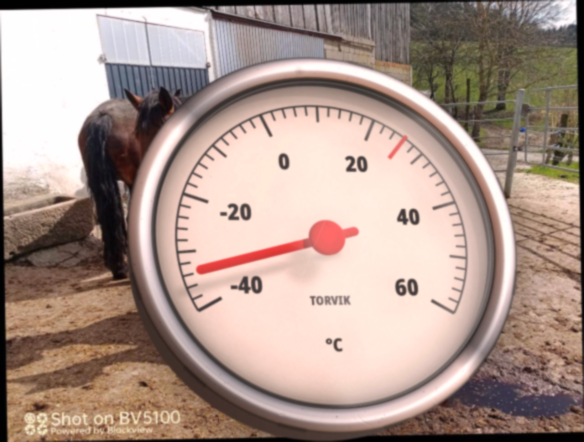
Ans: -34 °C
